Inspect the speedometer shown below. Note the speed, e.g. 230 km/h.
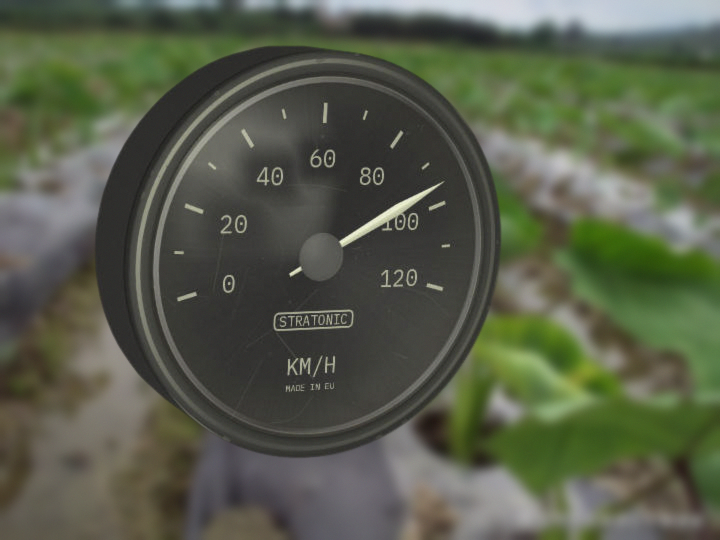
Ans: 95 km/h
